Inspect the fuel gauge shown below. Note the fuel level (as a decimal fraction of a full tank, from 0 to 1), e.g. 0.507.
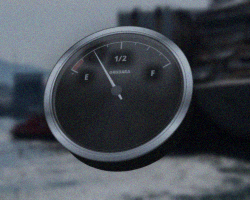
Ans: 0.25
